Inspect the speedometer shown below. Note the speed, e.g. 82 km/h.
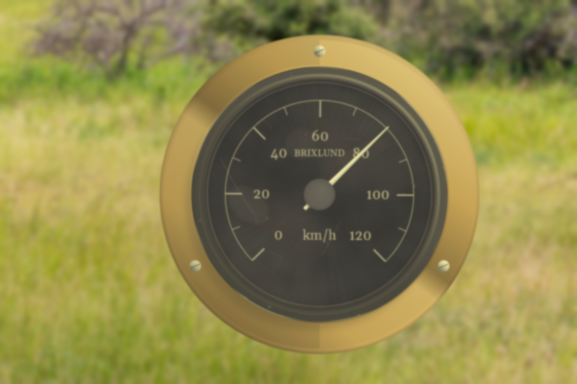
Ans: 80 km/h
